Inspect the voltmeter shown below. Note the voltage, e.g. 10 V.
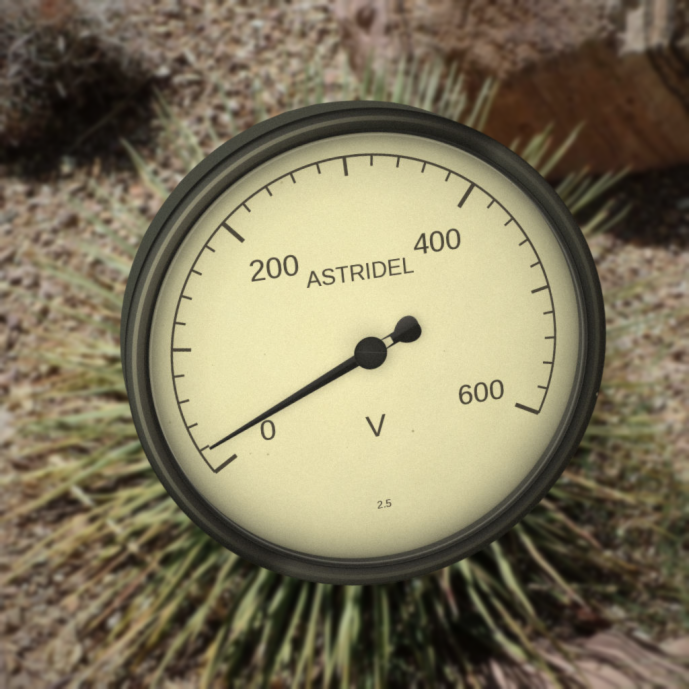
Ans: 20 V
